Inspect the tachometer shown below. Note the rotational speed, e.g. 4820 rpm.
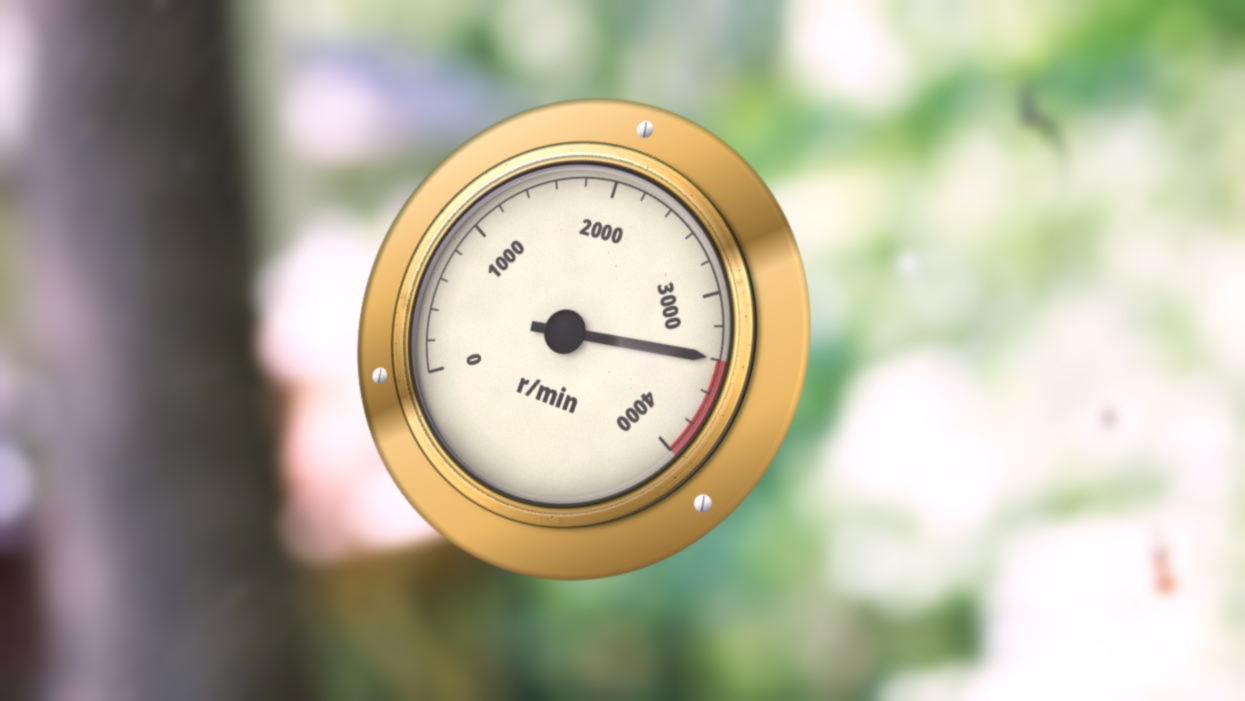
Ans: 3400 rpm
